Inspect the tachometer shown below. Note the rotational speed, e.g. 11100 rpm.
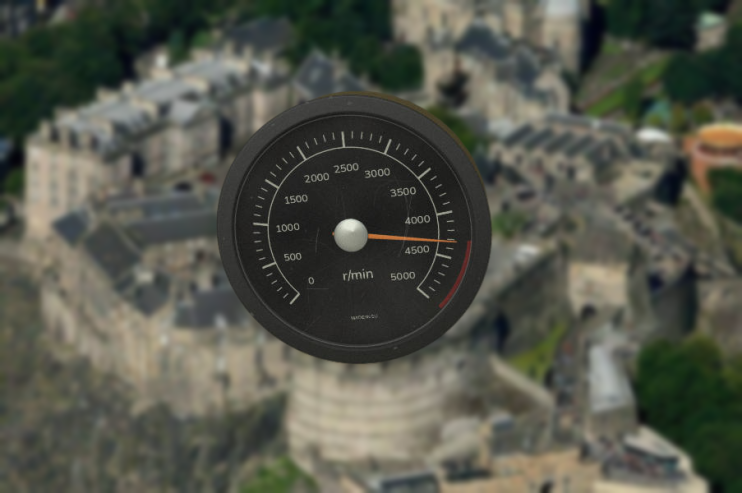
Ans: 4300 rpm
